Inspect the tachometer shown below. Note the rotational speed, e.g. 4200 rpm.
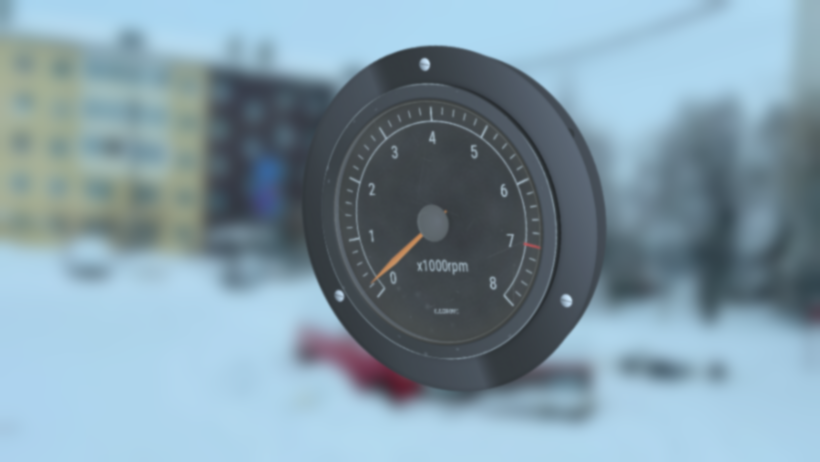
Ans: 200 rpm
